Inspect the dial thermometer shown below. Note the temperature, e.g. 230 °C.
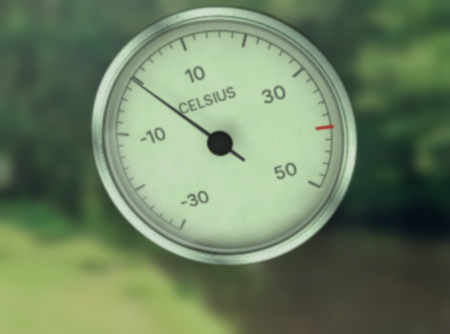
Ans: 0 °C
